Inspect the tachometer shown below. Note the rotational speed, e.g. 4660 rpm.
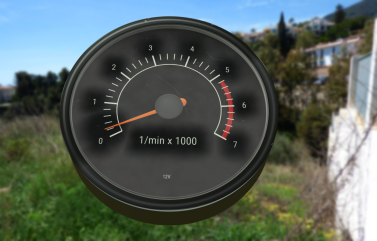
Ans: 200 rpm
